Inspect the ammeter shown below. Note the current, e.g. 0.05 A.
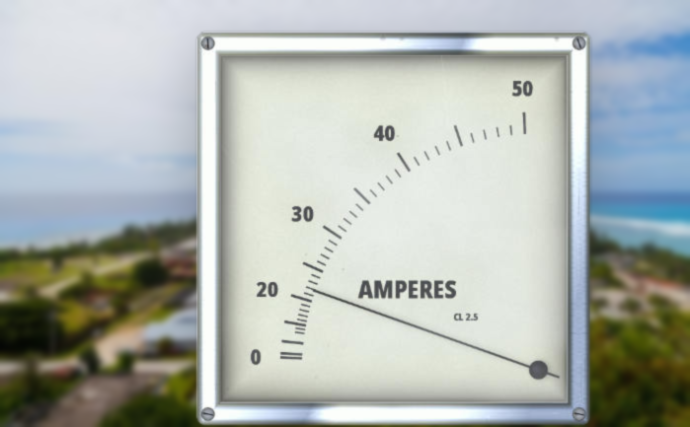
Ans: 22 A
